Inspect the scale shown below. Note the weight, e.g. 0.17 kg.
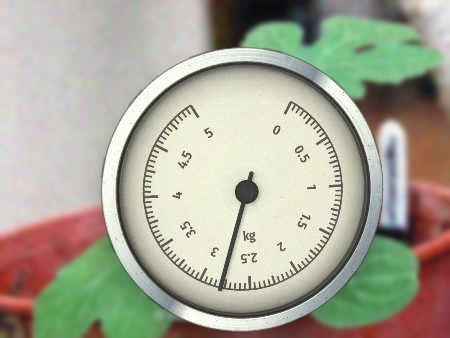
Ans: 2.8 kg
